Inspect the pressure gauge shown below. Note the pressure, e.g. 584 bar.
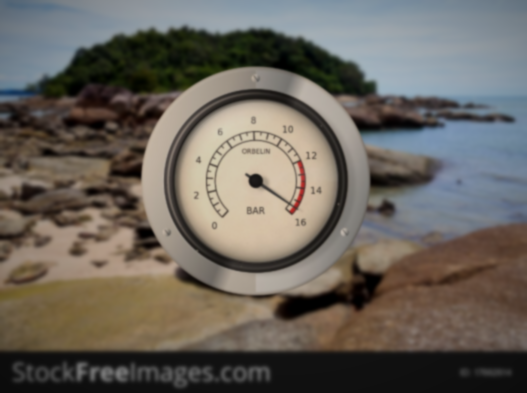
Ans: 15.5 bar
